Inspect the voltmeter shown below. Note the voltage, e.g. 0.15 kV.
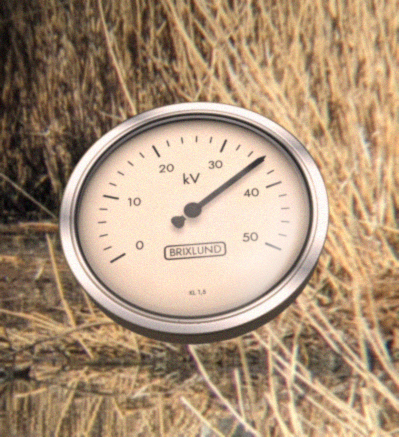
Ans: 36 kV
